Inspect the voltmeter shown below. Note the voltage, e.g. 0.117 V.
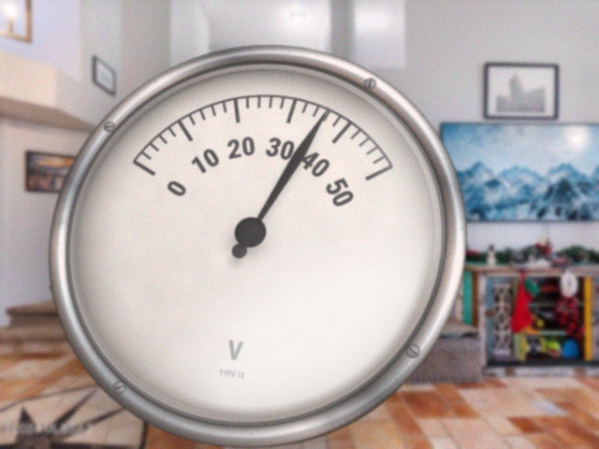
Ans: 36 V
